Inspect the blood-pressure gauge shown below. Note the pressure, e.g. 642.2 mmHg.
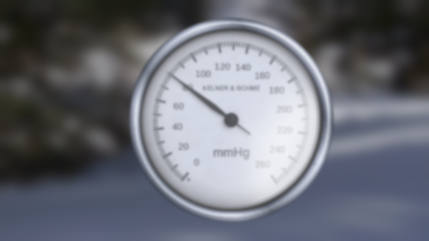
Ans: 80 mmHg
